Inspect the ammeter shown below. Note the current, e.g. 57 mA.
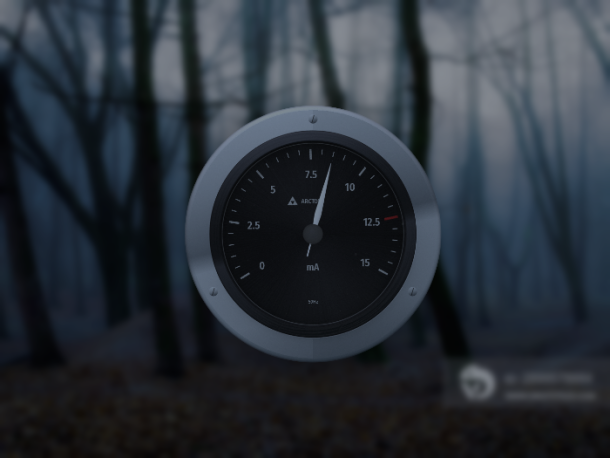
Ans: 8.5 mA
